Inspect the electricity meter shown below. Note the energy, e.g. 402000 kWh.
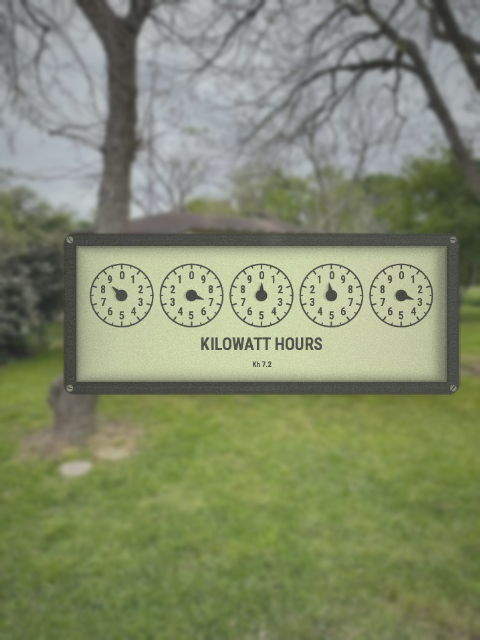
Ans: 87003 kWh
